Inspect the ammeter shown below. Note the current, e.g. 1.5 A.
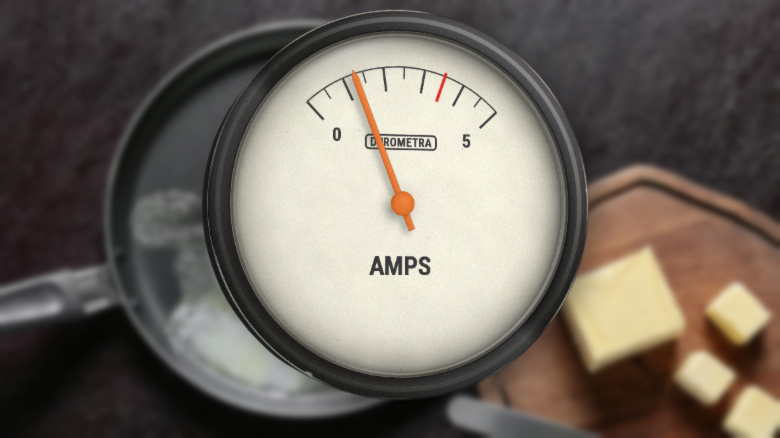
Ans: 1.25 A
